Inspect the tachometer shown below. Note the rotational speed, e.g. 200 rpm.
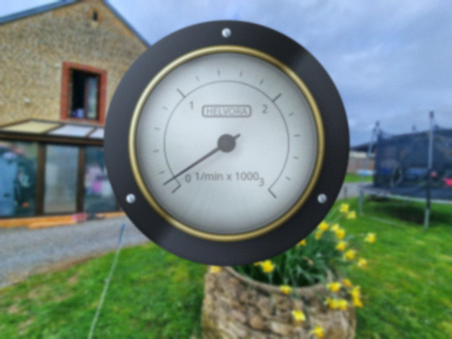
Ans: 100 rpm
